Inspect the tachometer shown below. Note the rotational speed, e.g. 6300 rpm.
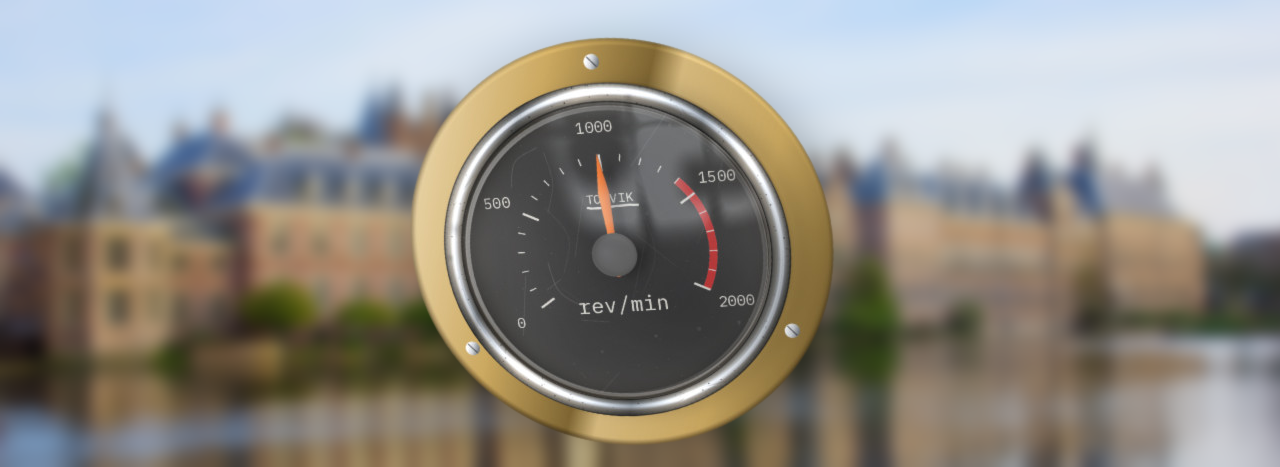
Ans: 1000 rpm
